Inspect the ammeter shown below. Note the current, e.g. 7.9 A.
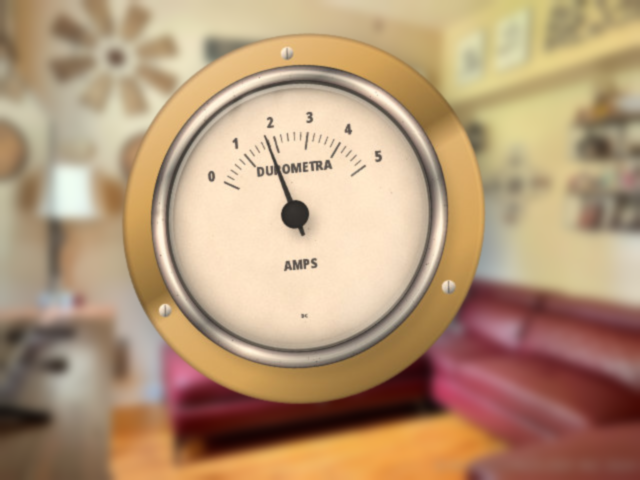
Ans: 1.8 A
